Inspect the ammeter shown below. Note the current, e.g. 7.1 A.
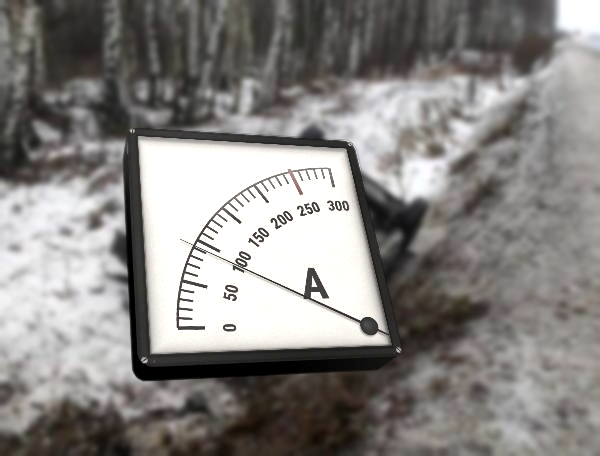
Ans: 90 A
